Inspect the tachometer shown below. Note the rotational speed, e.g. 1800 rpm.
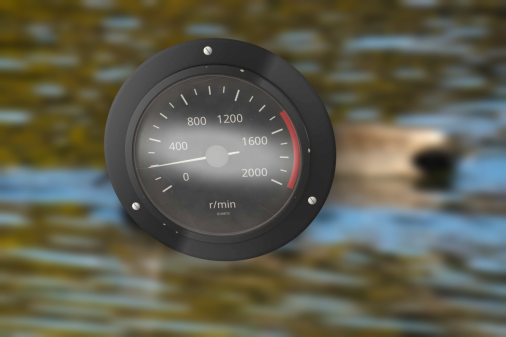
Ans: 200 rpm
